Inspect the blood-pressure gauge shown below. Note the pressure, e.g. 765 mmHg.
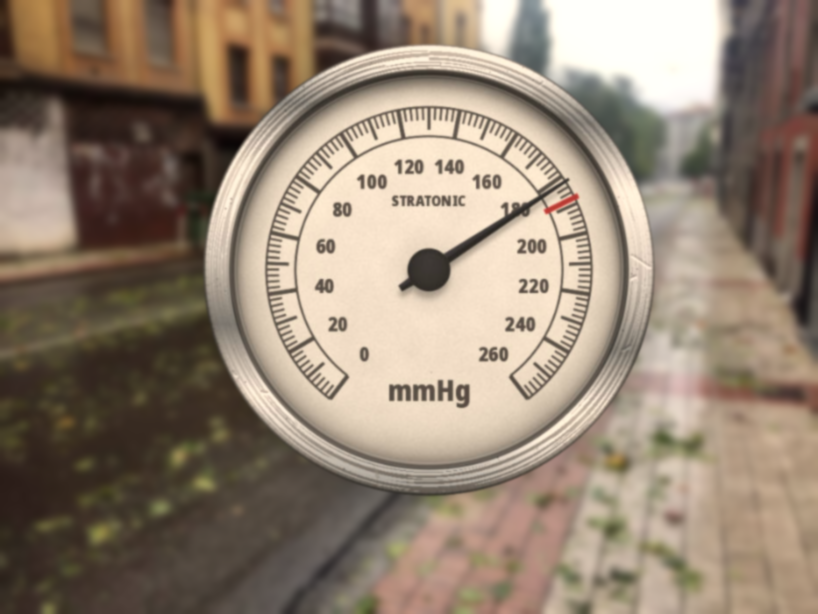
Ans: 182 mmHg
